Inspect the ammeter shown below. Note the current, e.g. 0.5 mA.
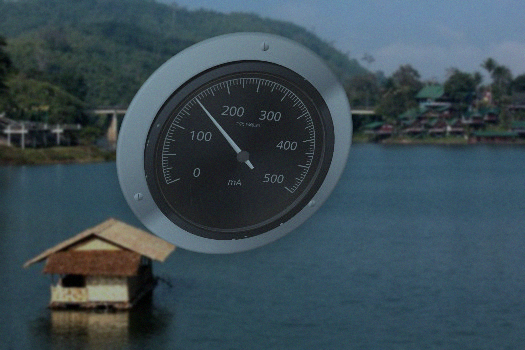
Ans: 150 mA
